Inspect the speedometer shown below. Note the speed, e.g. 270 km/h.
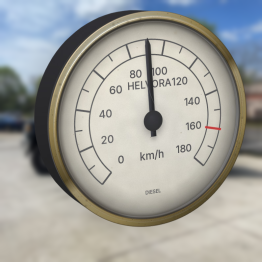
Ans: 90 km/h
